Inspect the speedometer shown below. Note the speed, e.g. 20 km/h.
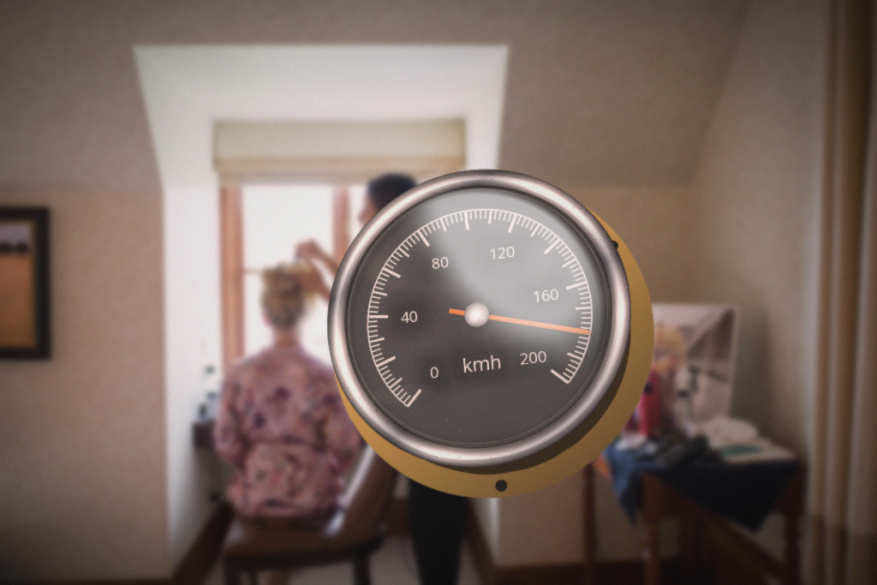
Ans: 180 km/h
